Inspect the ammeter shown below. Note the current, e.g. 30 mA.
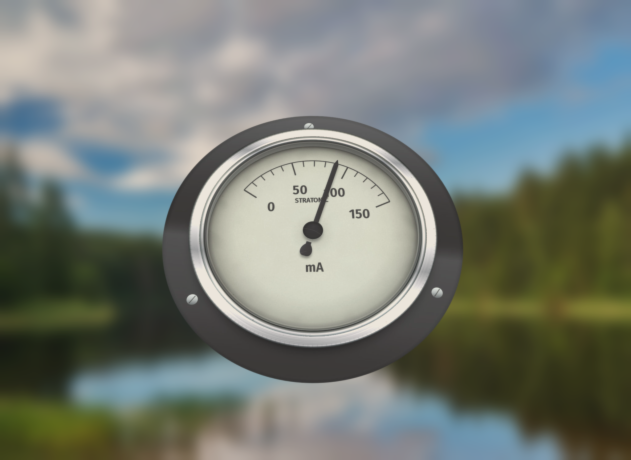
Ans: 90 mA
